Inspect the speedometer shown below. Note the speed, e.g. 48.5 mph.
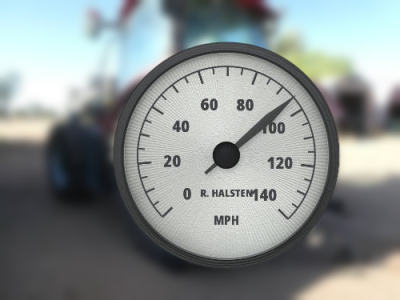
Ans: 95 mph
